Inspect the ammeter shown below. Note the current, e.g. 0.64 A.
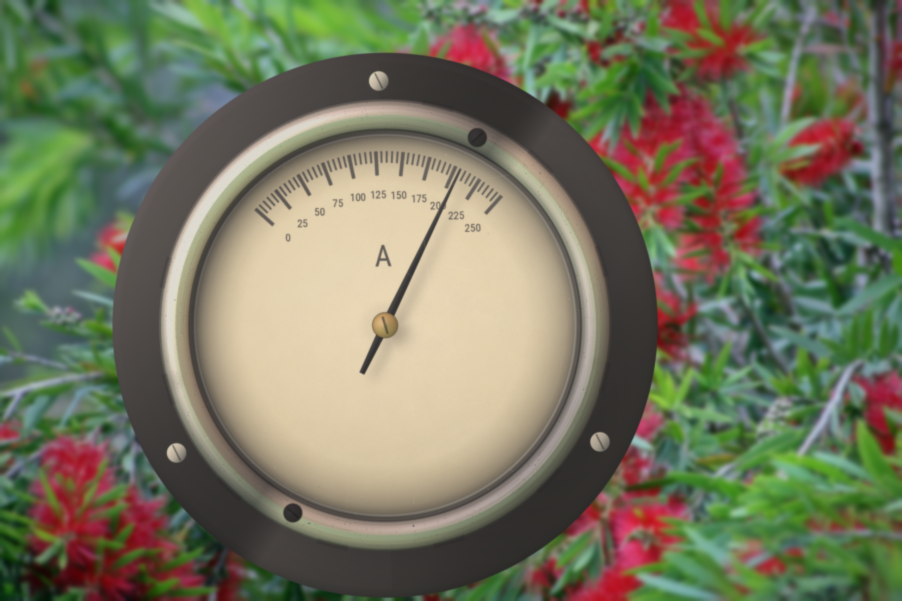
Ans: 205 A
